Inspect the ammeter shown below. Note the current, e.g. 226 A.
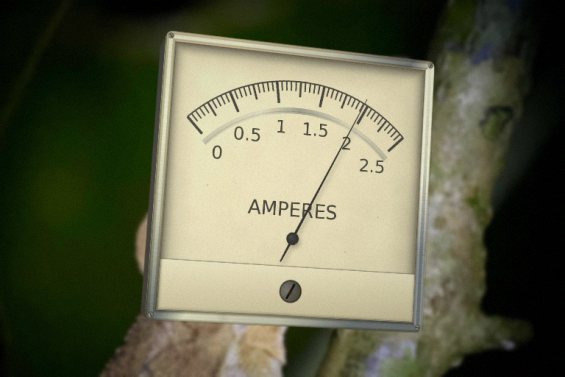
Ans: 1.95 A
